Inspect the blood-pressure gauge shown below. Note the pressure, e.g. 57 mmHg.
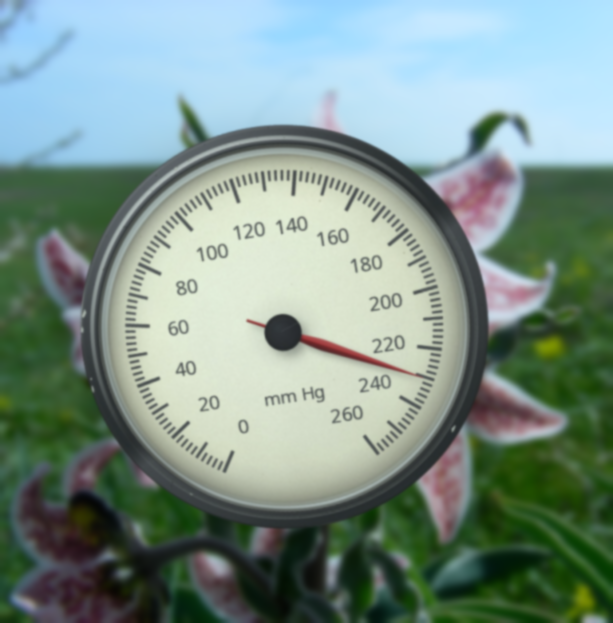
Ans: 230 mmHg
